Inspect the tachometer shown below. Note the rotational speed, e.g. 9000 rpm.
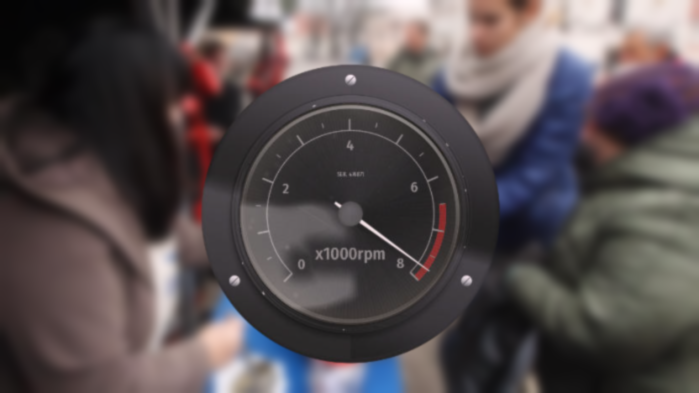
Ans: 7750 rpm
